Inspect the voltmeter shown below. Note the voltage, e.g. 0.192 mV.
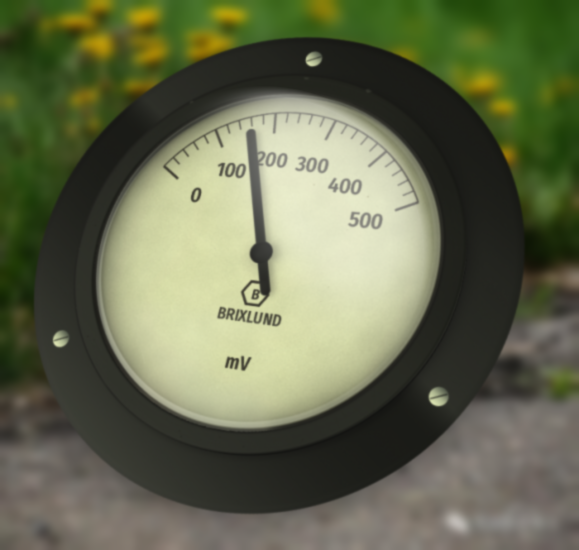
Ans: 160 mV
